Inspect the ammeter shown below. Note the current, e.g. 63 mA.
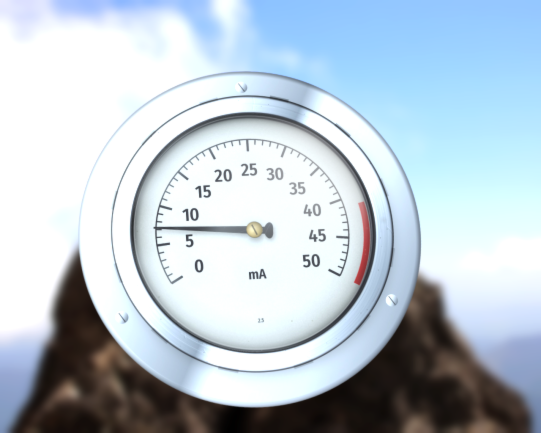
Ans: 7 mA
